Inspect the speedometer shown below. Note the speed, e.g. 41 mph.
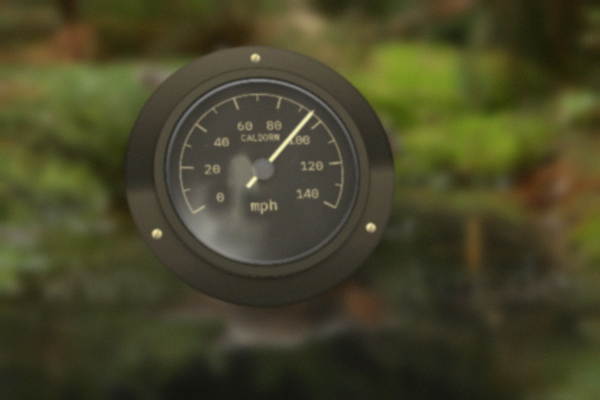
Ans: 95 mph
